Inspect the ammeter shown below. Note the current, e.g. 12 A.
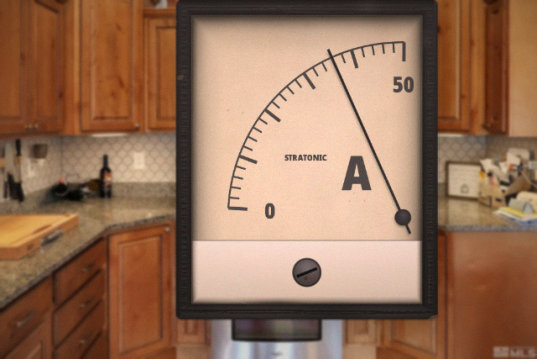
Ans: 36 A
